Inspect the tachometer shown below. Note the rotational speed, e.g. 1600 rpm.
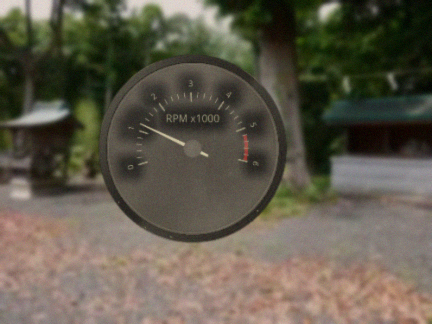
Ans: 1200 rpm
